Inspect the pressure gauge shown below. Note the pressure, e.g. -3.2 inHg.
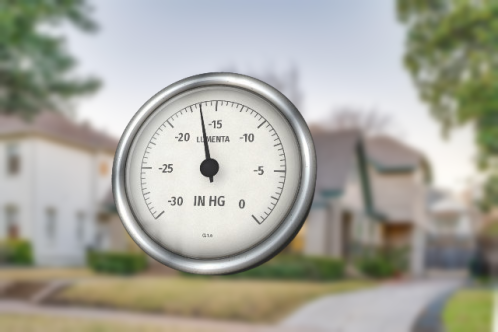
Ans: -16.5 inHg
